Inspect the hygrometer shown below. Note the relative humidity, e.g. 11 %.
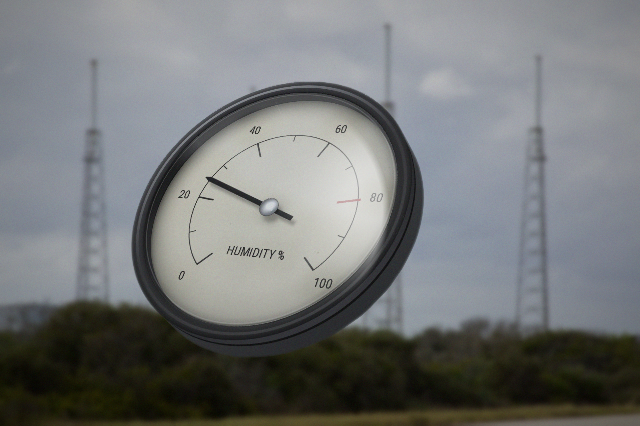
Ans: 25 %
